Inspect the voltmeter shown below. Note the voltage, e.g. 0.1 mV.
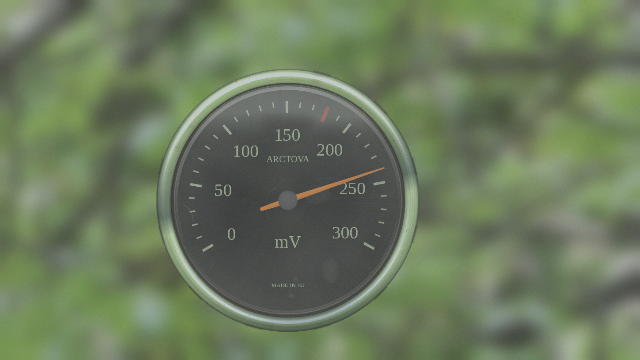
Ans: 240 mV
